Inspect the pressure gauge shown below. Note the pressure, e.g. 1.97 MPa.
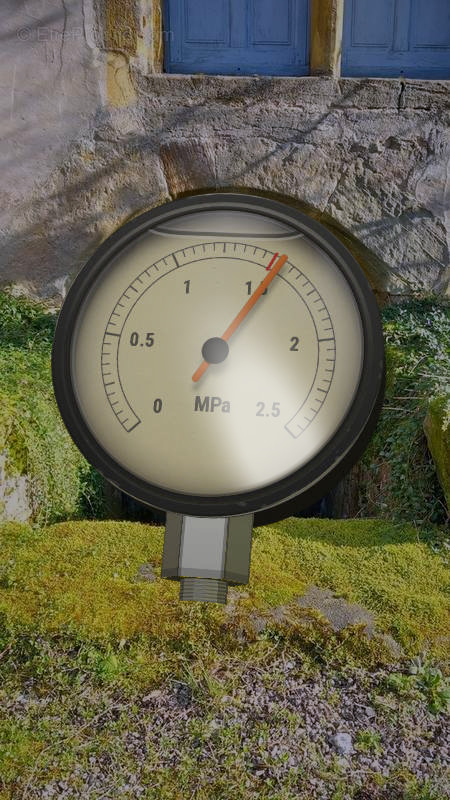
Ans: 1.55 MPa
